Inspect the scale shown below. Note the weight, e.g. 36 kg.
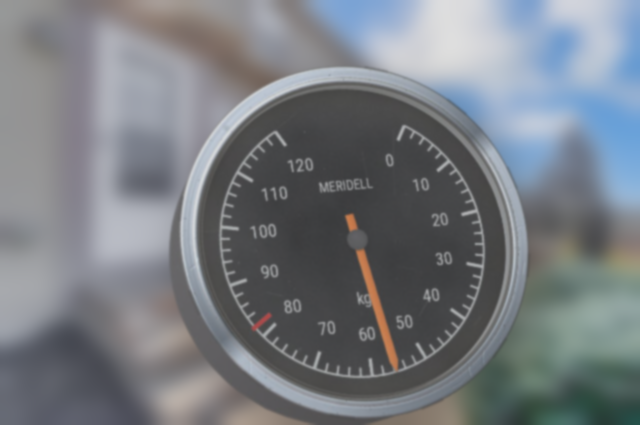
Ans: 56 kg
